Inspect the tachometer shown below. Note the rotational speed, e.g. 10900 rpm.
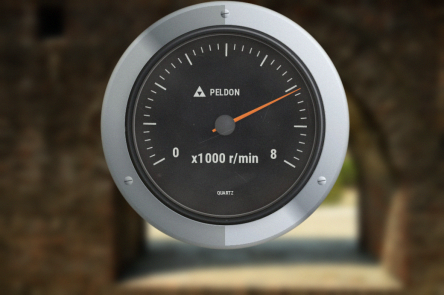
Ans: 6100 rpm
